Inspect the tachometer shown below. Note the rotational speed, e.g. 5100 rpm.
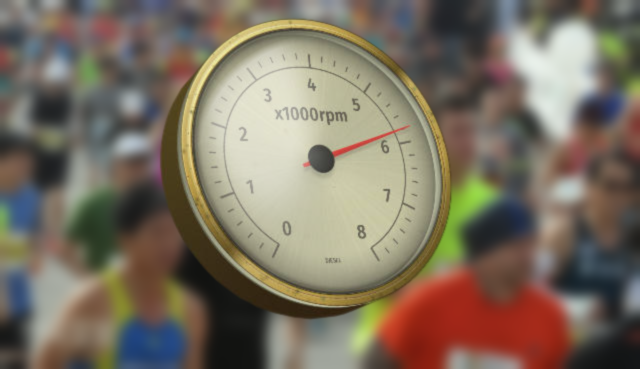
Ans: 5800 rpm
